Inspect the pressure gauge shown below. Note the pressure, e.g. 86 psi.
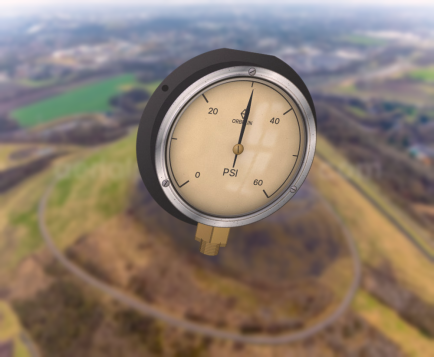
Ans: 30 psi
